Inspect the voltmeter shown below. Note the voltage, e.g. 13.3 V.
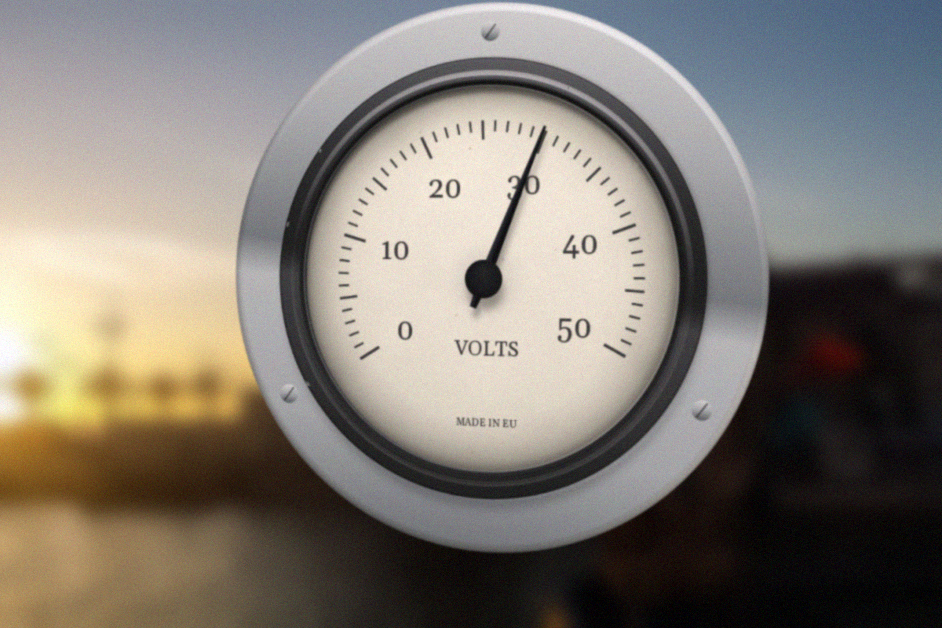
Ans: 30 V
